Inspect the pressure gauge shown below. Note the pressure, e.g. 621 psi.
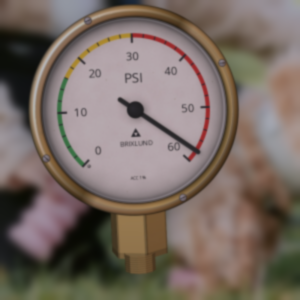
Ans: 58 psi
